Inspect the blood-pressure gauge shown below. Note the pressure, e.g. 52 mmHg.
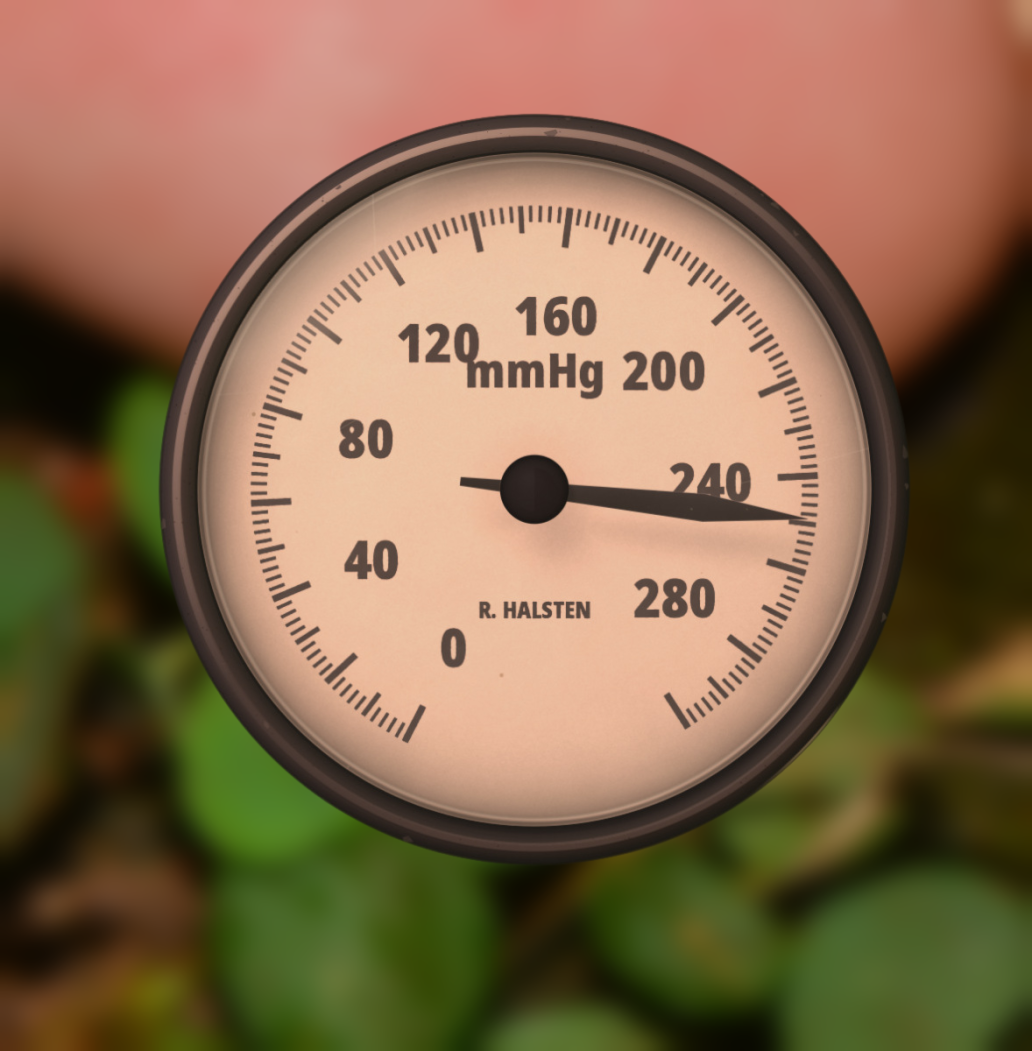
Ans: 249 mmHg
